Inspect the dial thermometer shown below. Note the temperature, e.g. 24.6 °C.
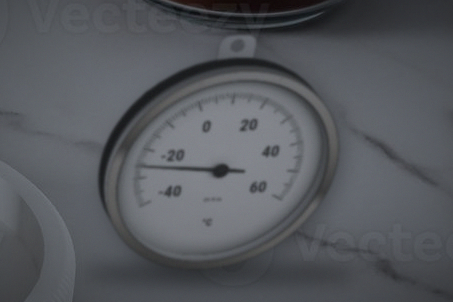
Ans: -25 °C
